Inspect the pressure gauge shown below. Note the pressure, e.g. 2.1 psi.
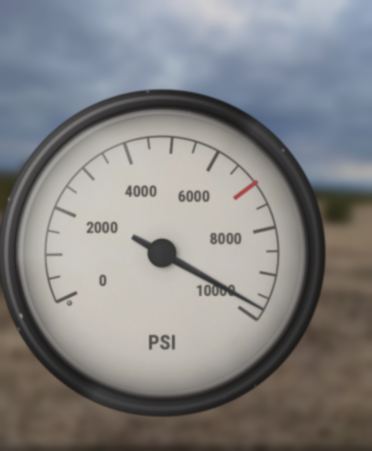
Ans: 9750 psi
